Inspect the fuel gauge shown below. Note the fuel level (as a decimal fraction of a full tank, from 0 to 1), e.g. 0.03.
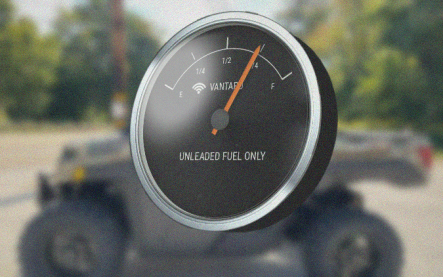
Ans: 0.75
